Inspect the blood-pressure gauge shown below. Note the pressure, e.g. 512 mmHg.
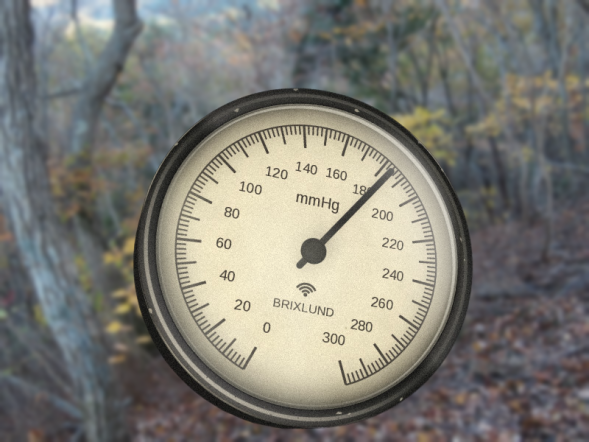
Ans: 184 mmHg
